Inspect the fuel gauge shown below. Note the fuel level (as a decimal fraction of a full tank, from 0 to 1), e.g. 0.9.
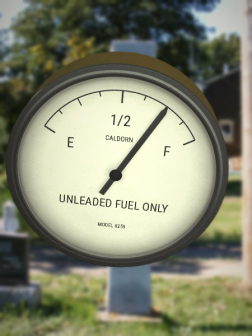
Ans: 0.75
